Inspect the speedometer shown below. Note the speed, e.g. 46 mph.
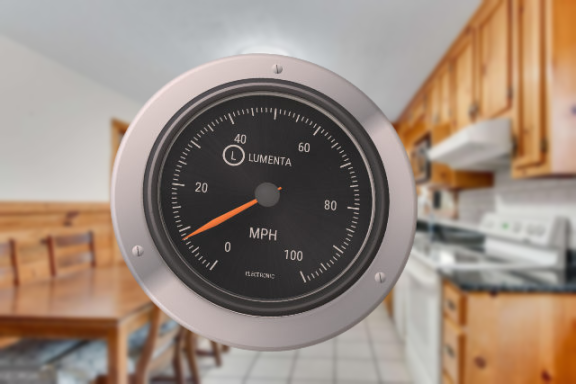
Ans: 8 mph
